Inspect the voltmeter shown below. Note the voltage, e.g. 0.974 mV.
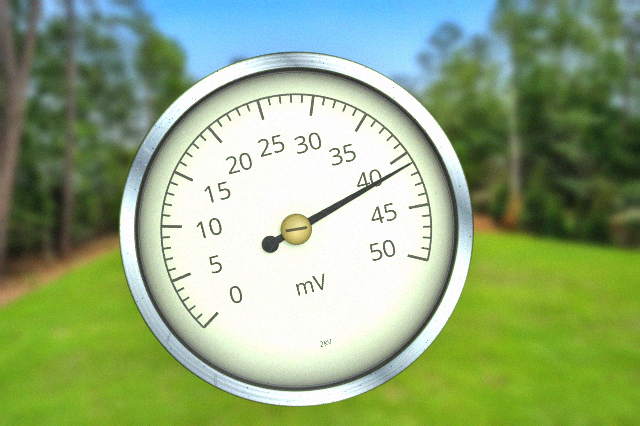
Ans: 41 mV
